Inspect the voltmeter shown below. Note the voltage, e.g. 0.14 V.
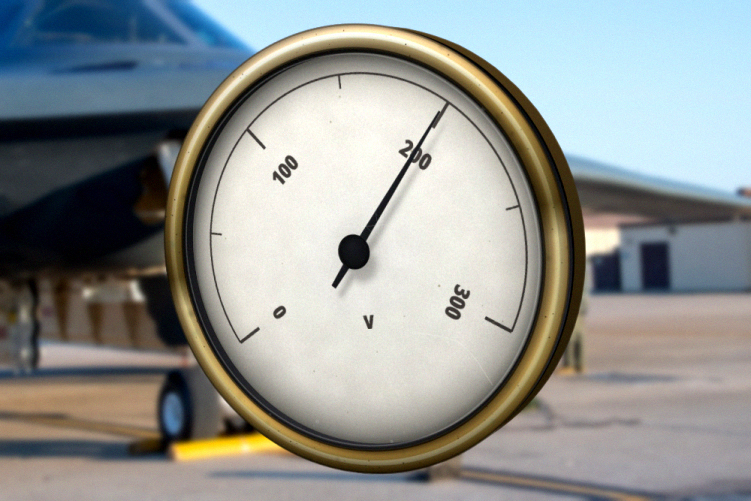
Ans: 200 V
